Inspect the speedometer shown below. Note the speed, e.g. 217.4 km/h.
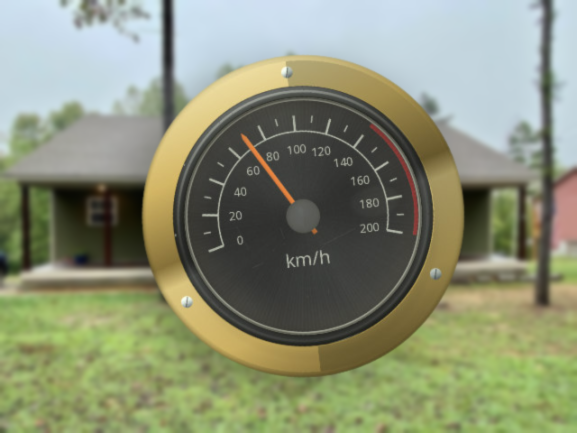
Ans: 70 km/h
